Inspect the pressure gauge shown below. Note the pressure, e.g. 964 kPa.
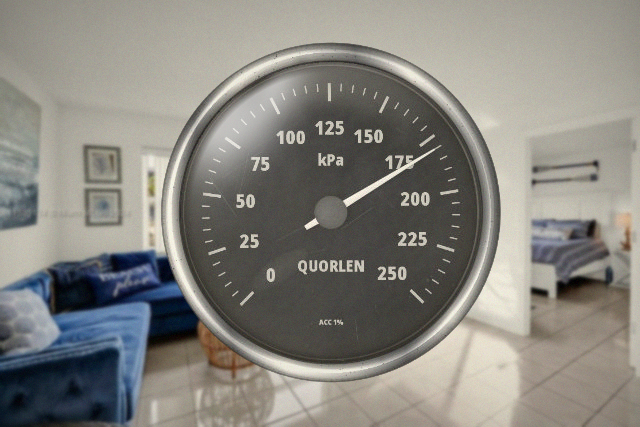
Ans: 180 kPa
